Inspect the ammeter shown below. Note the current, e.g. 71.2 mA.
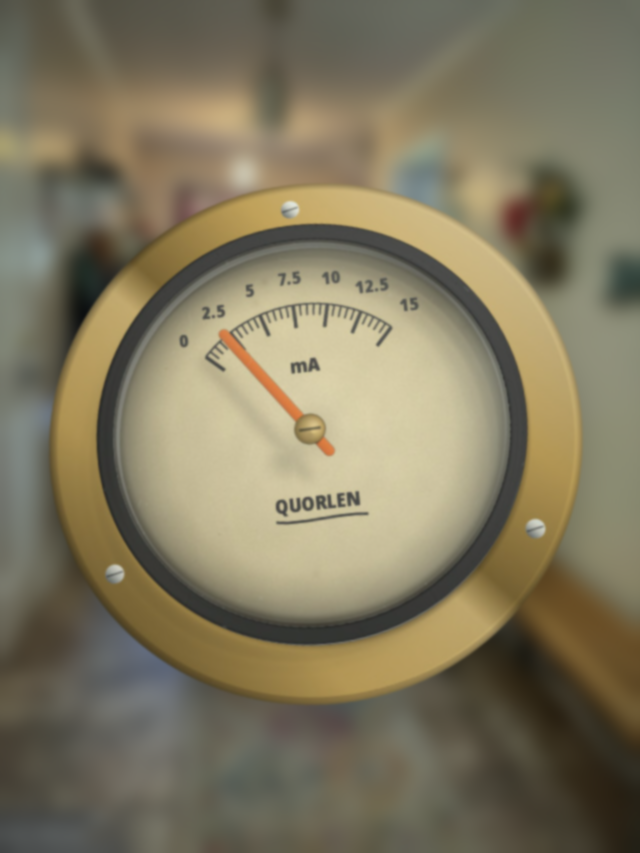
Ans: 2 mA
